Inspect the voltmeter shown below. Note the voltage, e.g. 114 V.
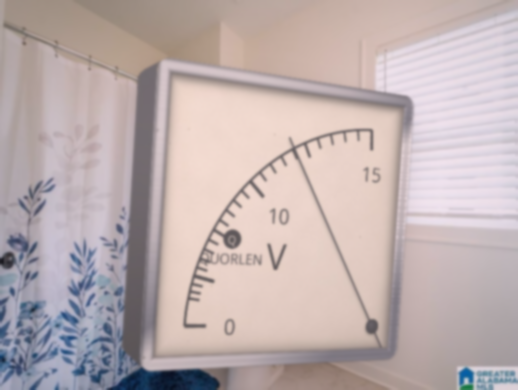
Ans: 12 V
